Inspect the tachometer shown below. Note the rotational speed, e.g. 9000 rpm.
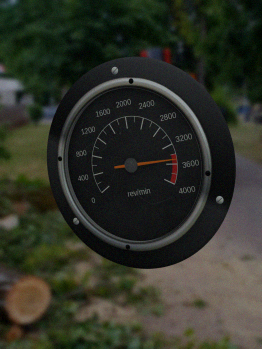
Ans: 3500 rpm
